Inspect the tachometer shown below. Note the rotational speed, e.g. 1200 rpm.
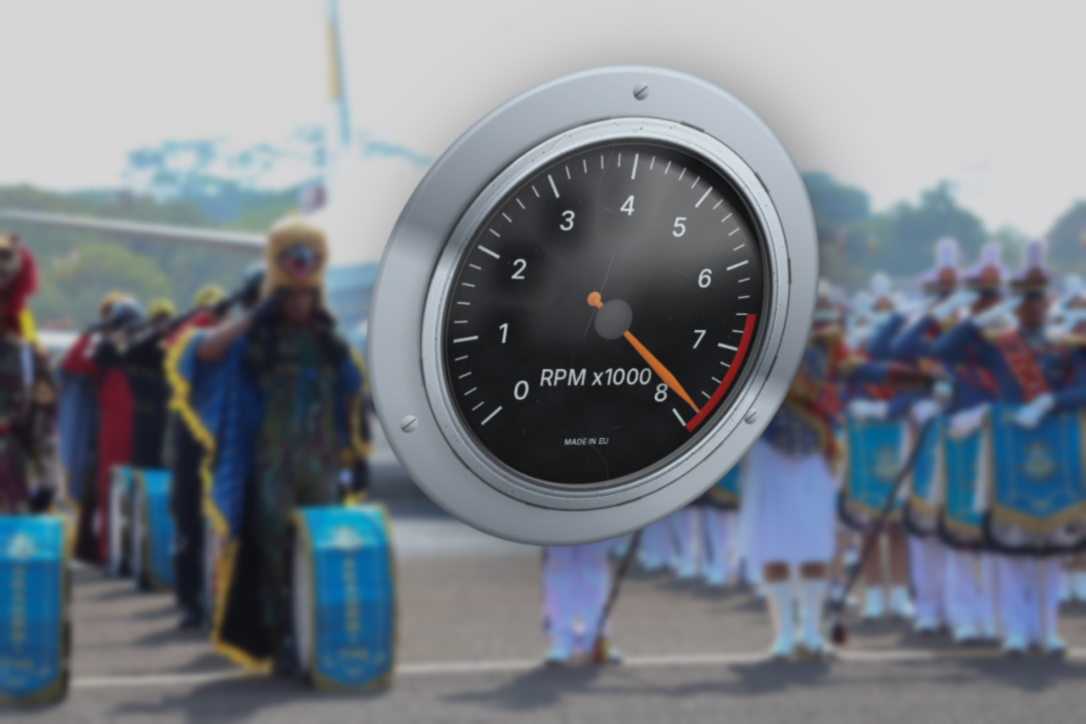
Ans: 7800 rpm
